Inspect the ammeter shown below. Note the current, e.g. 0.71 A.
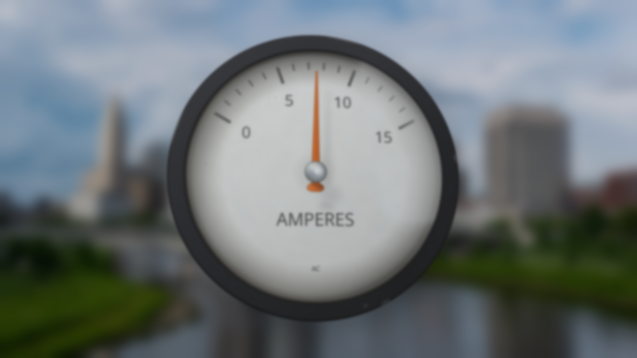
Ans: 7.5 A
